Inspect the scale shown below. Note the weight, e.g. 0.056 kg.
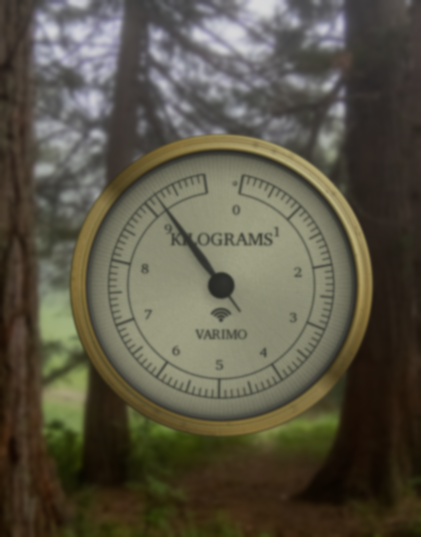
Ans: 9.2 kg
